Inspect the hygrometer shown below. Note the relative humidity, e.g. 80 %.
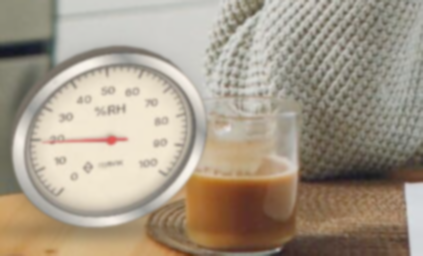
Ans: 20 %
